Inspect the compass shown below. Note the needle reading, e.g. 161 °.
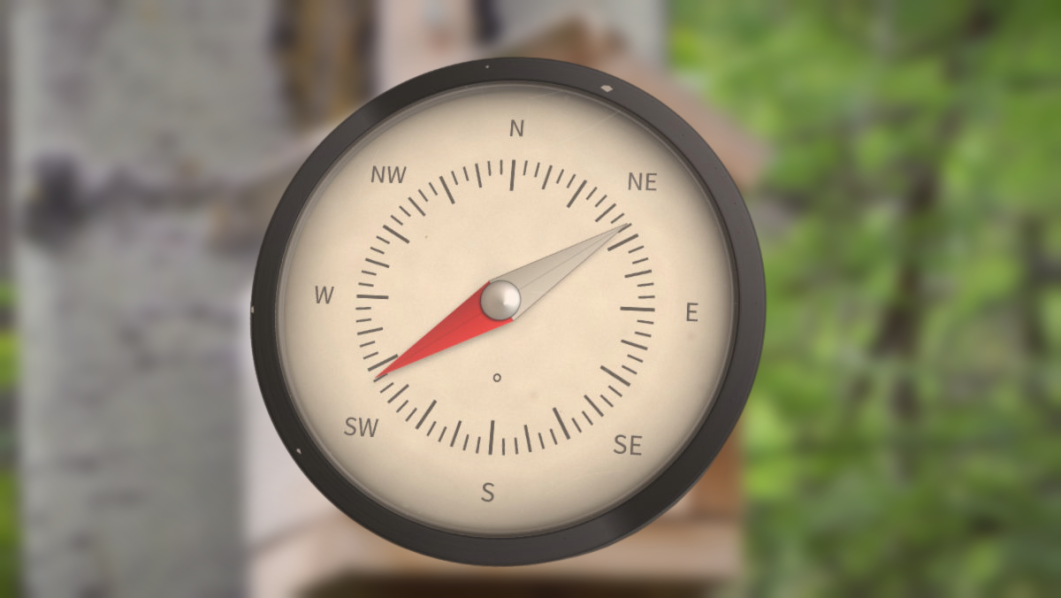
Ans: 235 °
